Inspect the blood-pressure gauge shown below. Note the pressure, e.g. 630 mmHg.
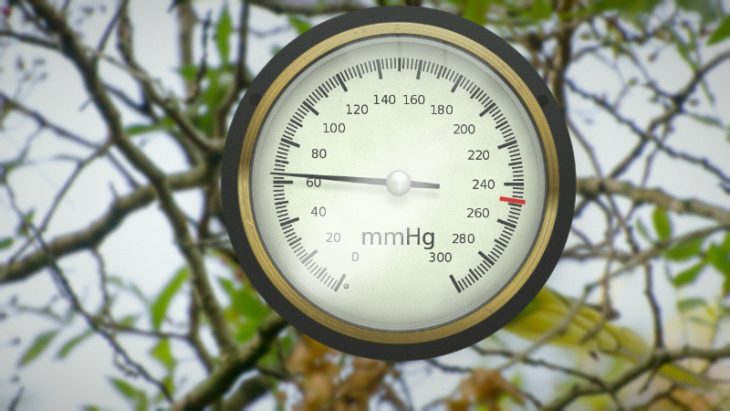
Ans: 64 mmHg
